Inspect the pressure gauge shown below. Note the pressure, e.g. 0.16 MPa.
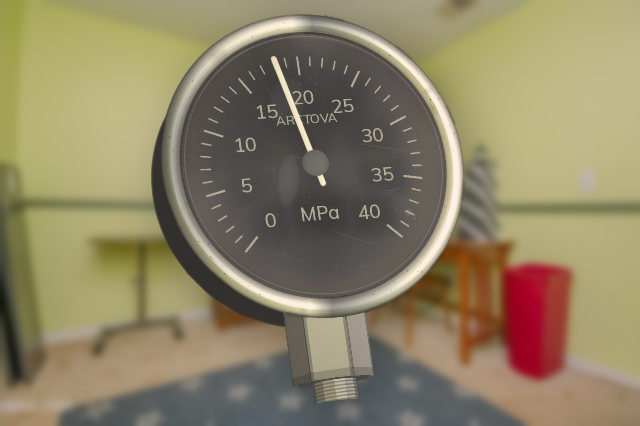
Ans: 18 MPa
